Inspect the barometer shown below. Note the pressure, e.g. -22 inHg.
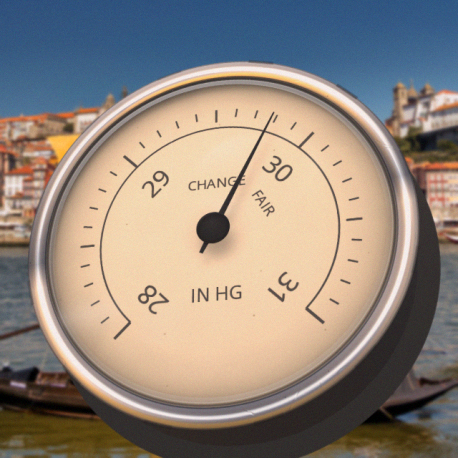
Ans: 29.8 inHg
